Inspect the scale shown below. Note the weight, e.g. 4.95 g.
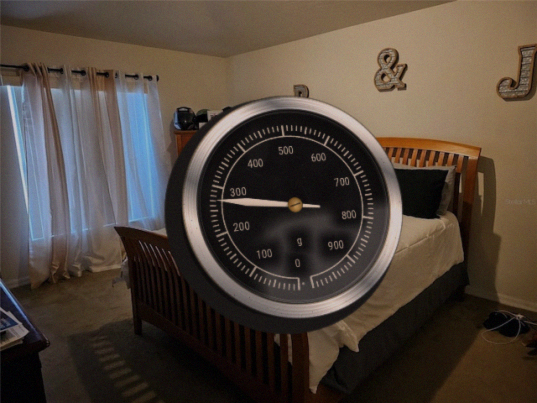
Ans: 270 g
